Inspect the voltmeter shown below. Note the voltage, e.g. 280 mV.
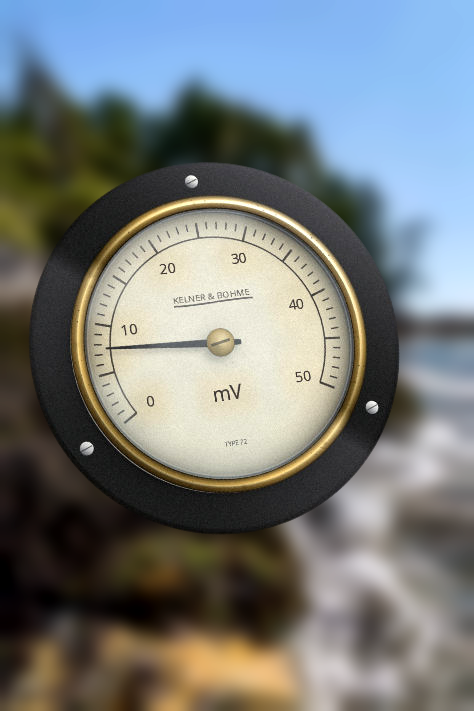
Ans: 7.5 mV
